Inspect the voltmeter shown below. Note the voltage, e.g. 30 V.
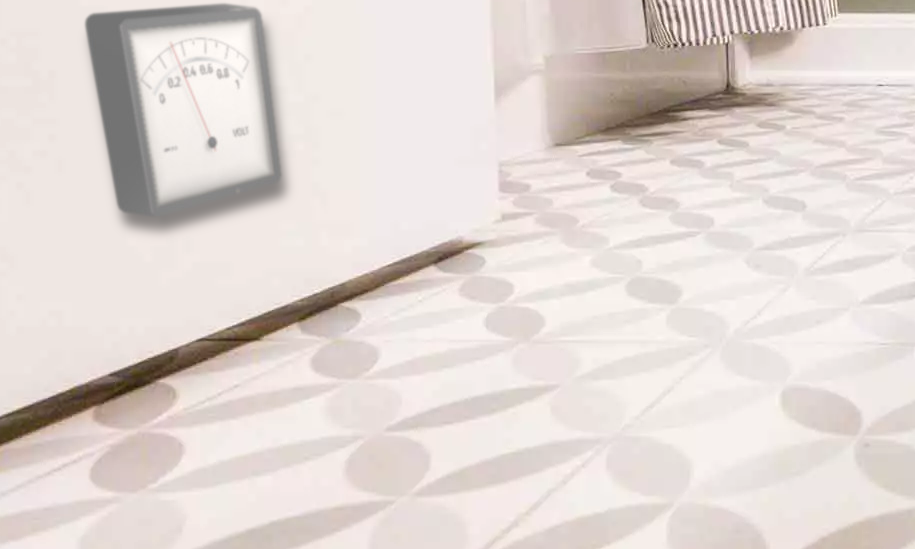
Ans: 0.3 V
